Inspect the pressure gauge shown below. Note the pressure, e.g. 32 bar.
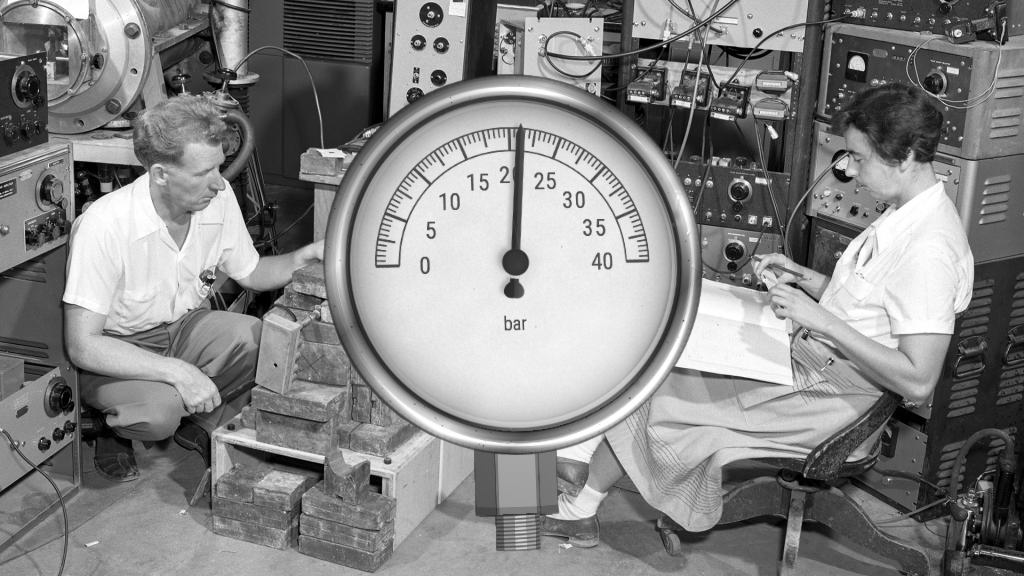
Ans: 21 bar
